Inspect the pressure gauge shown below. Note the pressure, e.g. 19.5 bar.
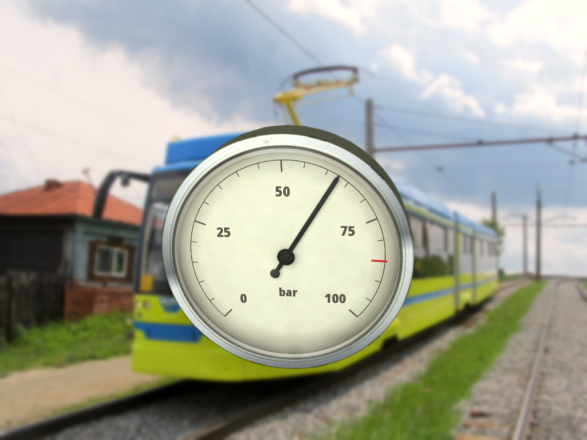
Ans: 62.5 bar
